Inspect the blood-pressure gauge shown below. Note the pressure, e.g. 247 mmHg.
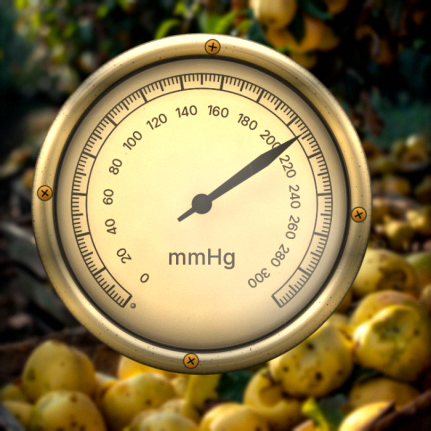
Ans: 208 mmHg
